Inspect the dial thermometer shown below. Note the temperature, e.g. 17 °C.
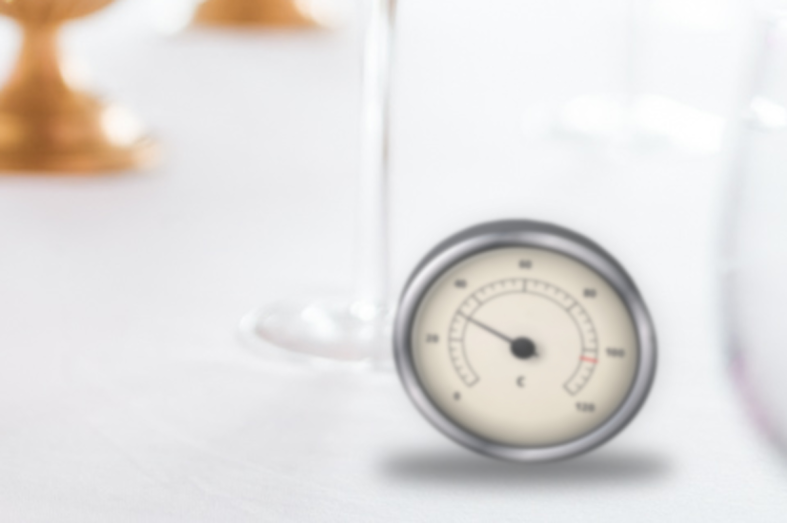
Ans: 32 °C
